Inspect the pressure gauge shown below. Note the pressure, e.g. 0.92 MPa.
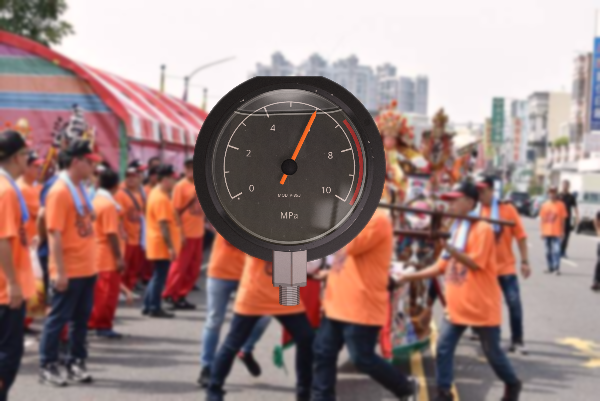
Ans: 6 MPa
